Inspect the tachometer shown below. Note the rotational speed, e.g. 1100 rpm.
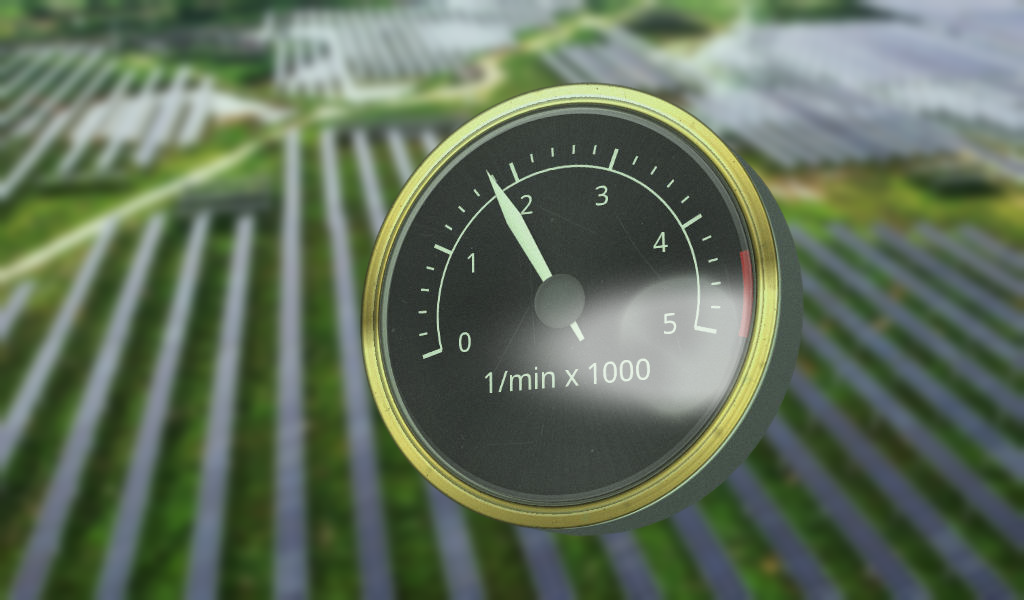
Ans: 1800 rpm
